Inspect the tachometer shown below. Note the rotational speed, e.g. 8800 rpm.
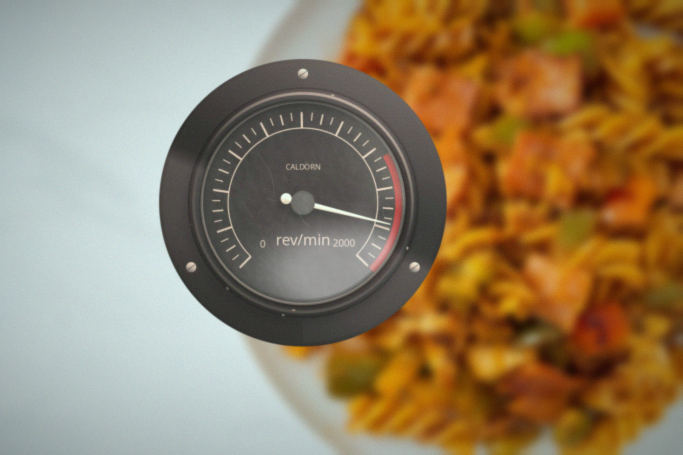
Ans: 1775 rpm
